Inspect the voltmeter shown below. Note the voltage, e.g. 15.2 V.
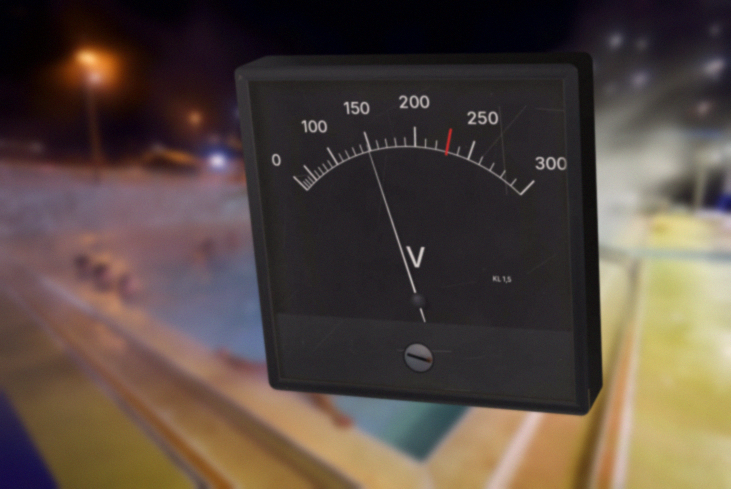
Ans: 150 V
